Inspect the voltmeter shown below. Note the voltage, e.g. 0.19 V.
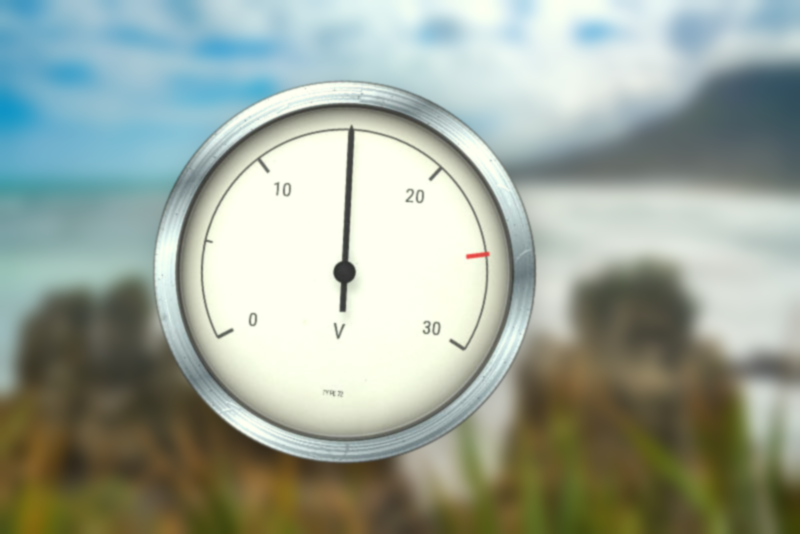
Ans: 15 V
